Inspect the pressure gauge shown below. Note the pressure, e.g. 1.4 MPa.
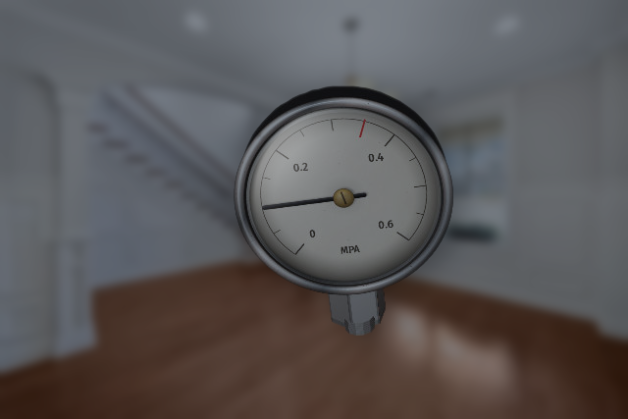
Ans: 0.1 MPa
